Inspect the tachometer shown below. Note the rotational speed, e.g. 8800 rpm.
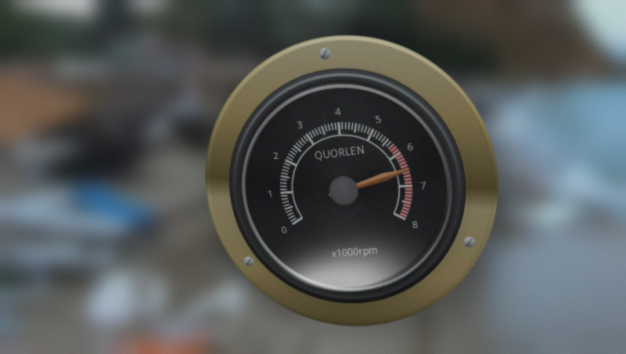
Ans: 6500 rpm
